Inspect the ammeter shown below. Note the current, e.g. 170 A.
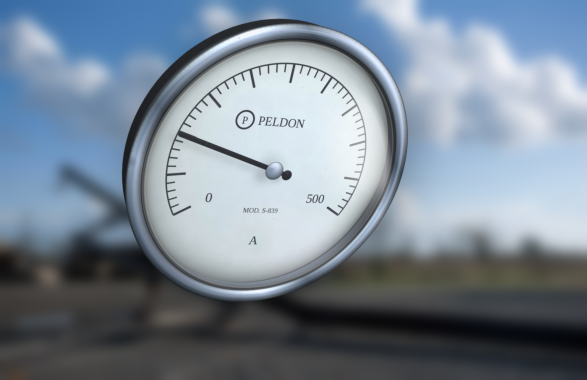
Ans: 100 A
